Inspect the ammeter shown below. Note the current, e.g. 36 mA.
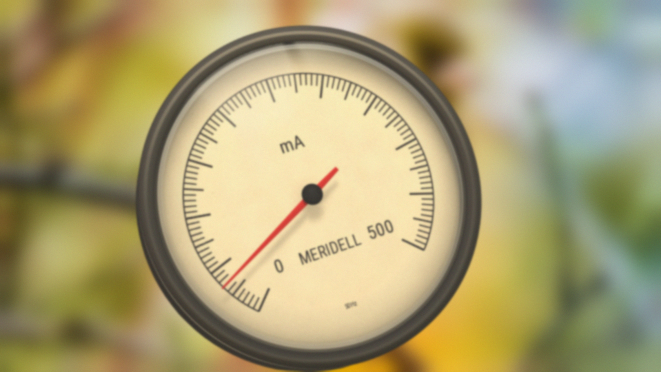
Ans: 35 mA
